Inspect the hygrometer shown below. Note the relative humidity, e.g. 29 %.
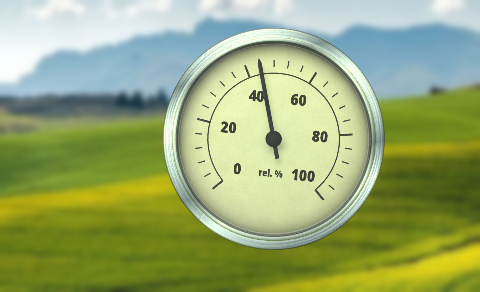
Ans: 44 %
